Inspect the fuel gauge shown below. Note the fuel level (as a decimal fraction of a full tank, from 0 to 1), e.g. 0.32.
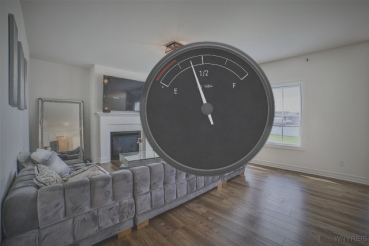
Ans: 0.375
